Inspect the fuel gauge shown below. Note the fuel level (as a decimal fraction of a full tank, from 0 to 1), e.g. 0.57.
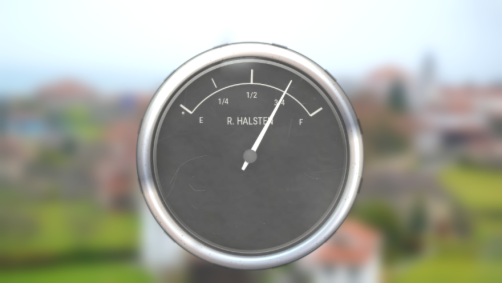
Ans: 0.75
